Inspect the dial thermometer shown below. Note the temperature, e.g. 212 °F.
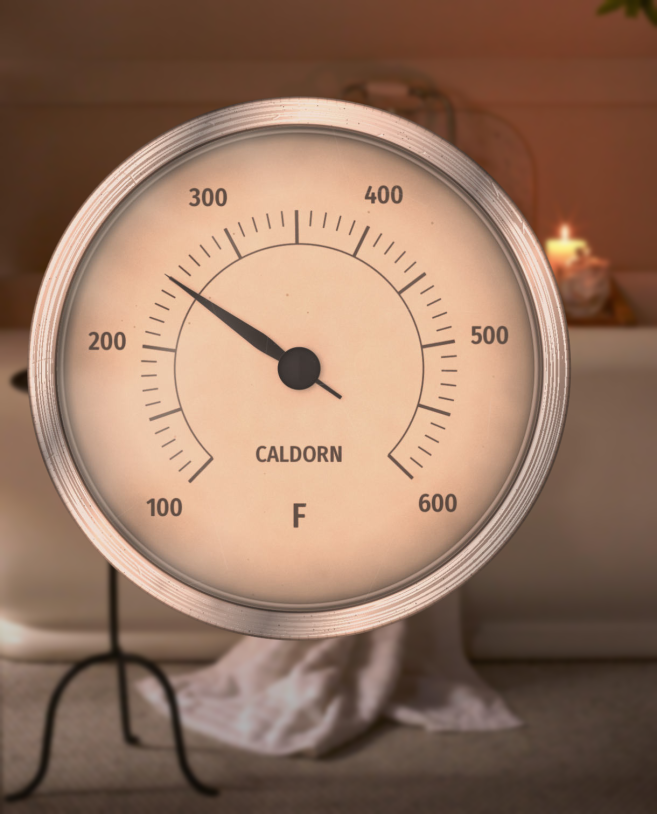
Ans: 250 °F
